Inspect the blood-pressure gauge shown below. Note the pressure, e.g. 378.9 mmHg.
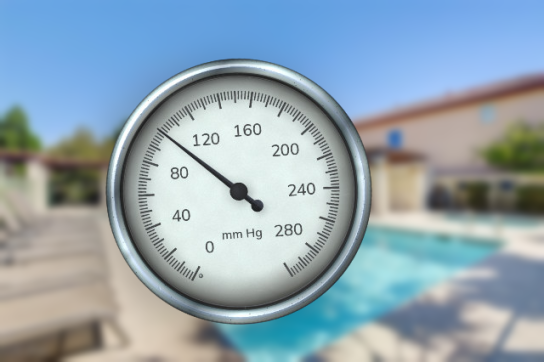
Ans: 100 mmHg
